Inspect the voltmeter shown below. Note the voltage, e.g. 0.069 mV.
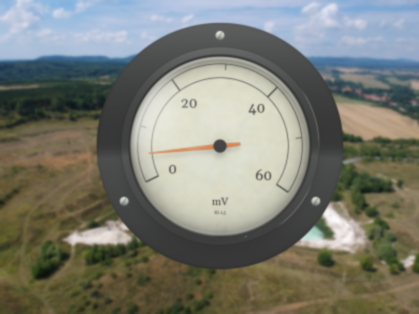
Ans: 5 mV
